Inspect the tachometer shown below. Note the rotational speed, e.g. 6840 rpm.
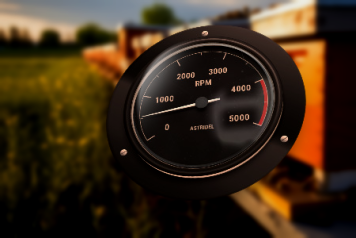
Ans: 500 rpm
